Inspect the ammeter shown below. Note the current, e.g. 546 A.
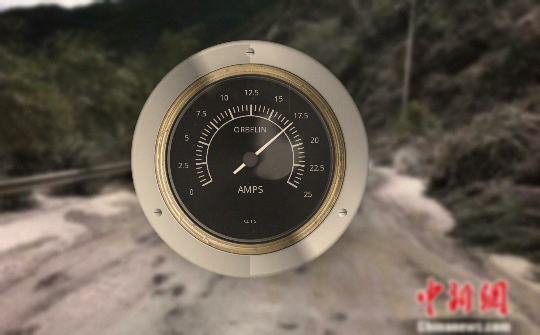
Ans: 17.5 A
